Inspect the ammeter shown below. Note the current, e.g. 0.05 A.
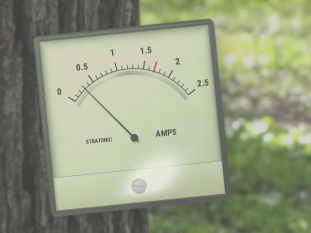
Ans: 0.3 A
